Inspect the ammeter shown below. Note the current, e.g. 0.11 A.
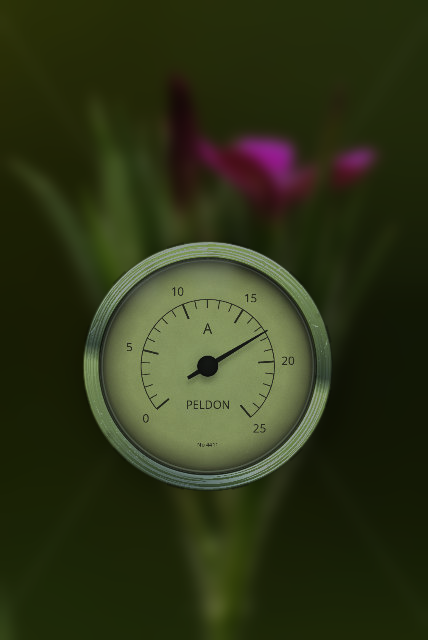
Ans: 17.5 A
